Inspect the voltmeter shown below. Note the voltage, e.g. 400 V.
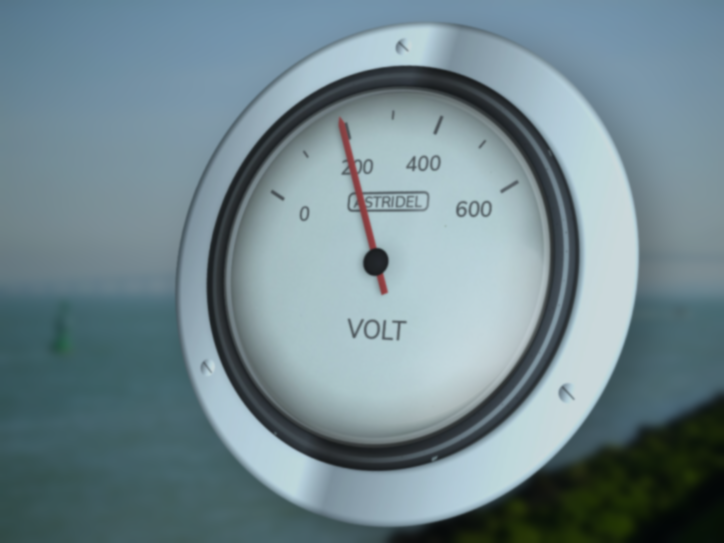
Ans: 200 V
